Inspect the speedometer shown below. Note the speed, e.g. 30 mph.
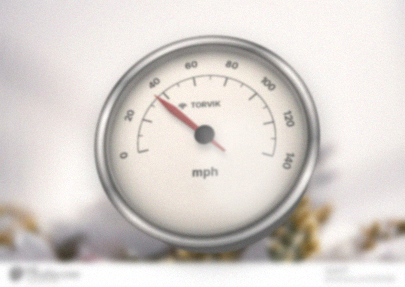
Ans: 35 mph
